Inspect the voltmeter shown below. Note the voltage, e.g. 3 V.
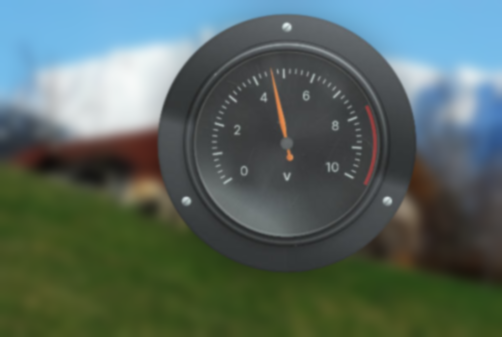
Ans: 4.6 V
